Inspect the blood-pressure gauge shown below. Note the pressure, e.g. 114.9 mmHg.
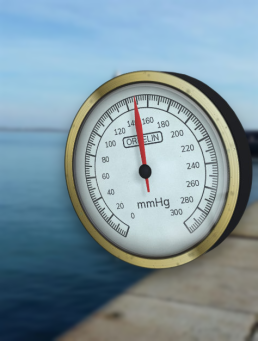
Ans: 150 mmHg
